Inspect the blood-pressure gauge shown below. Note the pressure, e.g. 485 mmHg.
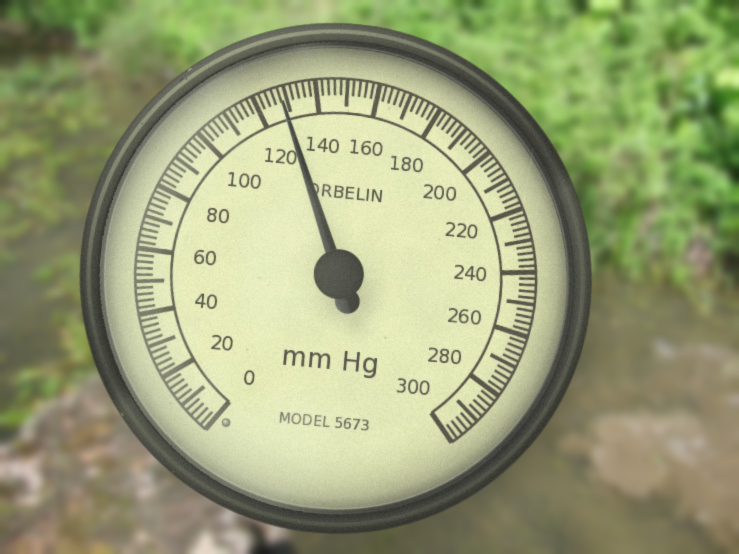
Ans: 128 mmHg
